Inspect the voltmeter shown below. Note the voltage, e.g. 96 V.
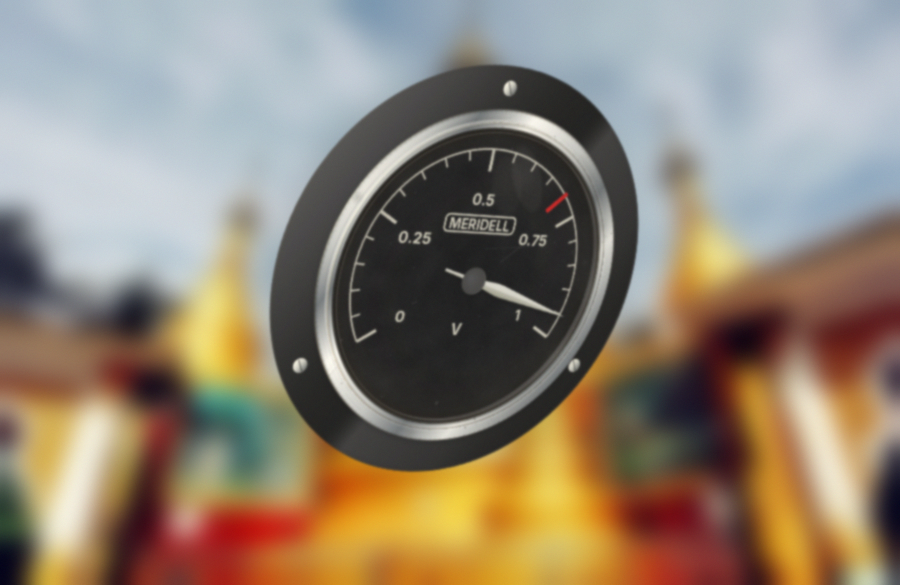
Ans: 0.95 V
